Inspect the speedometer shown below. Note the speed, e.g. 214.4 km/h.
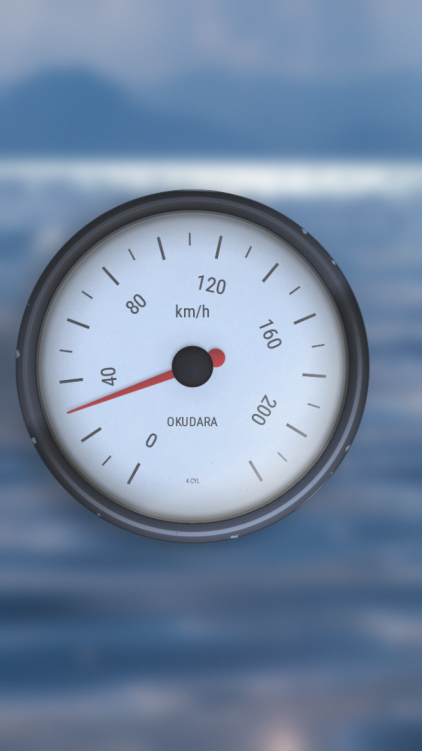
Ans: 30 km/h
